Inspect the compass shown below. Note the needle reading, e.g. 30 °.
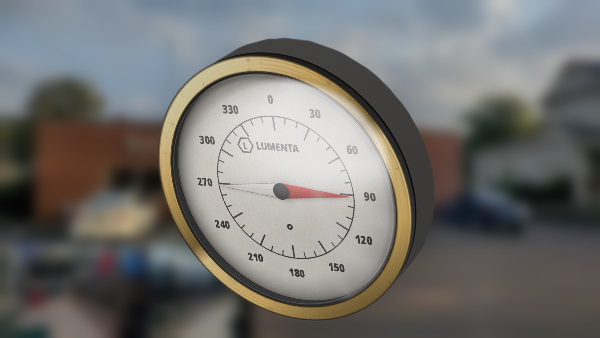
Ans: 90 °
